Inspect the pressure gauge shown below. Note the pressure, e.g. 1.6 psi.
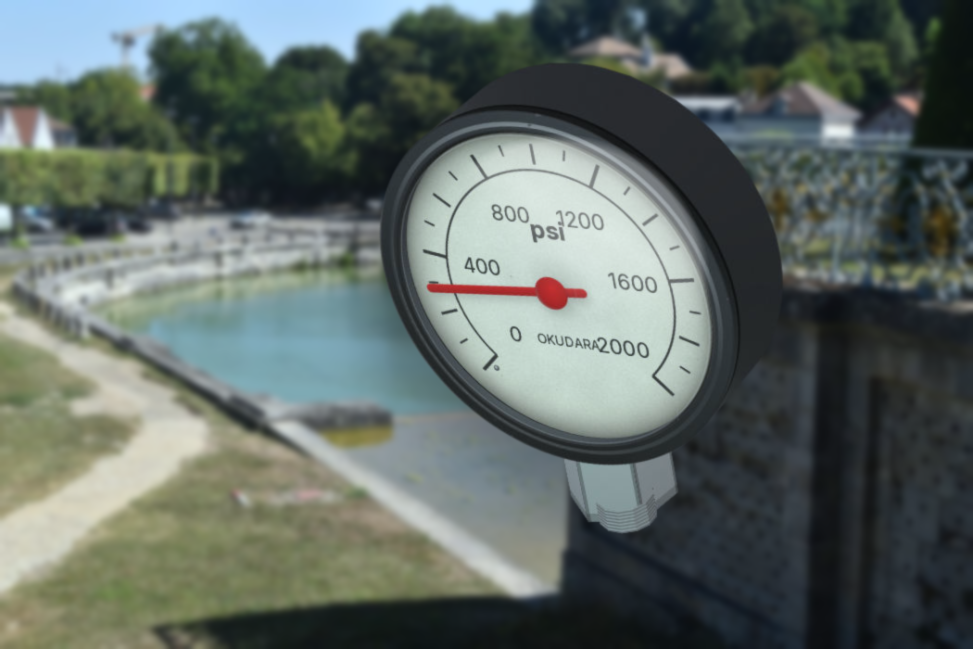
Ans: 300 psi
